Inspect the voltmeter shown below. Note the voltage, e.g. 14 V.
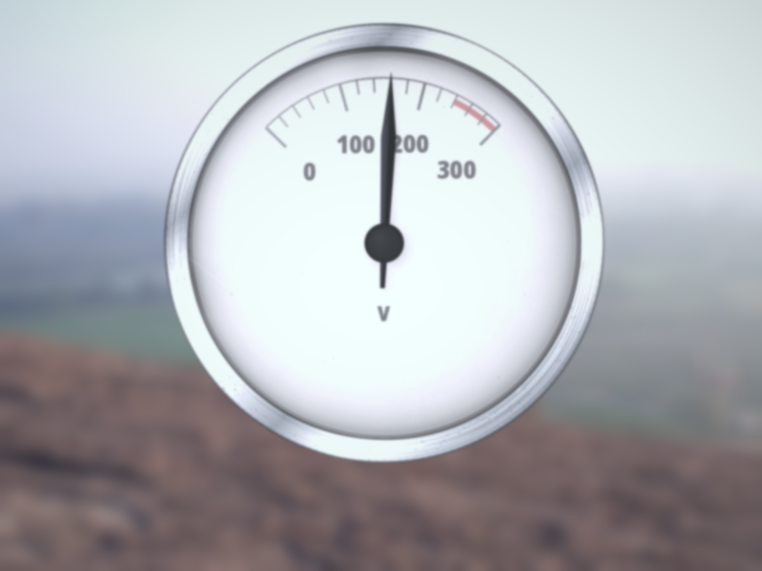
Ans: 160 V
